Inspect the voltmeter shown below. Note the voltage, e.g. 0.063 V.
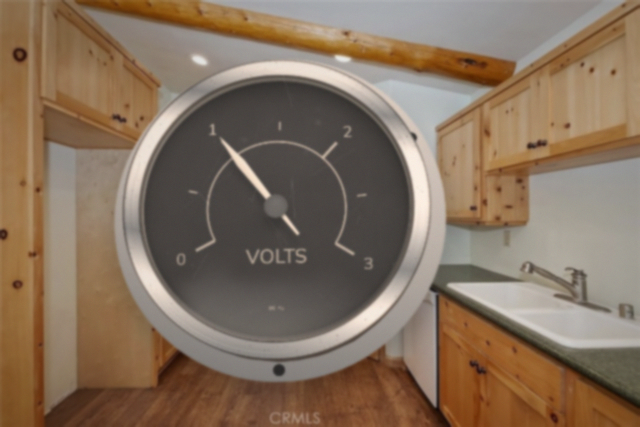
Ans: 1 V
